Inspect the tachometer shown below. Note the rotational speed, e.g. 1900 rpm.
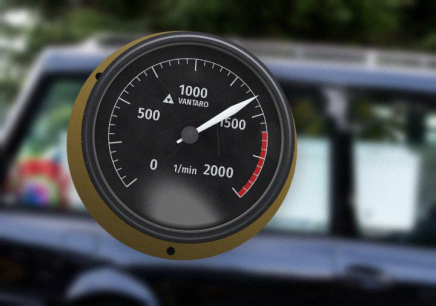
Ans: 1400 rpm
